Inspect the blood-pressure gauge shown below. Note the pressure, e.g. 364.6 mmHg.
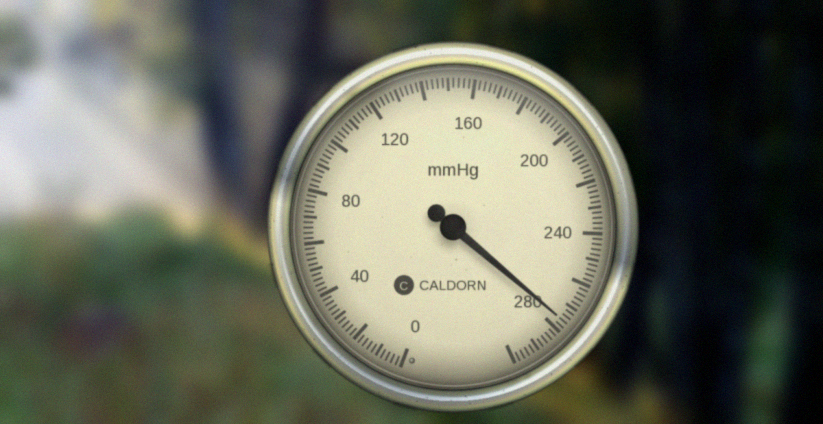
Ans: 276 mmHg
